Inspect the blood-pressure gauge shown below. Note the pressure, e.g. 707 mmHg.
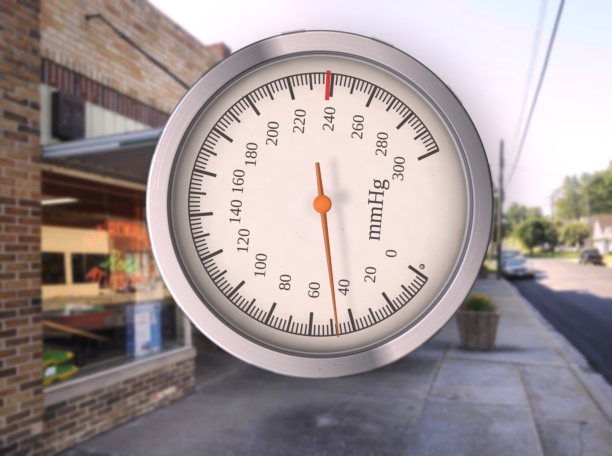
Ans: 48 mmHg
